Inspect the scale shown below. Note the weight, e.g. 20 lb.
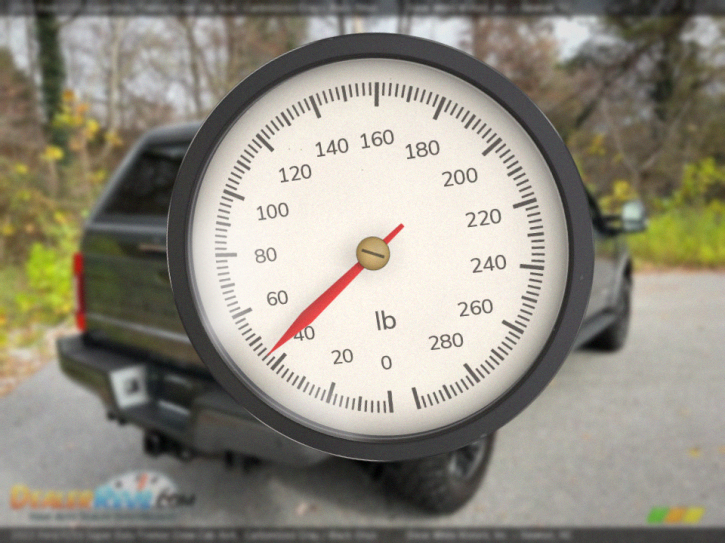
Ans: 44 lb
